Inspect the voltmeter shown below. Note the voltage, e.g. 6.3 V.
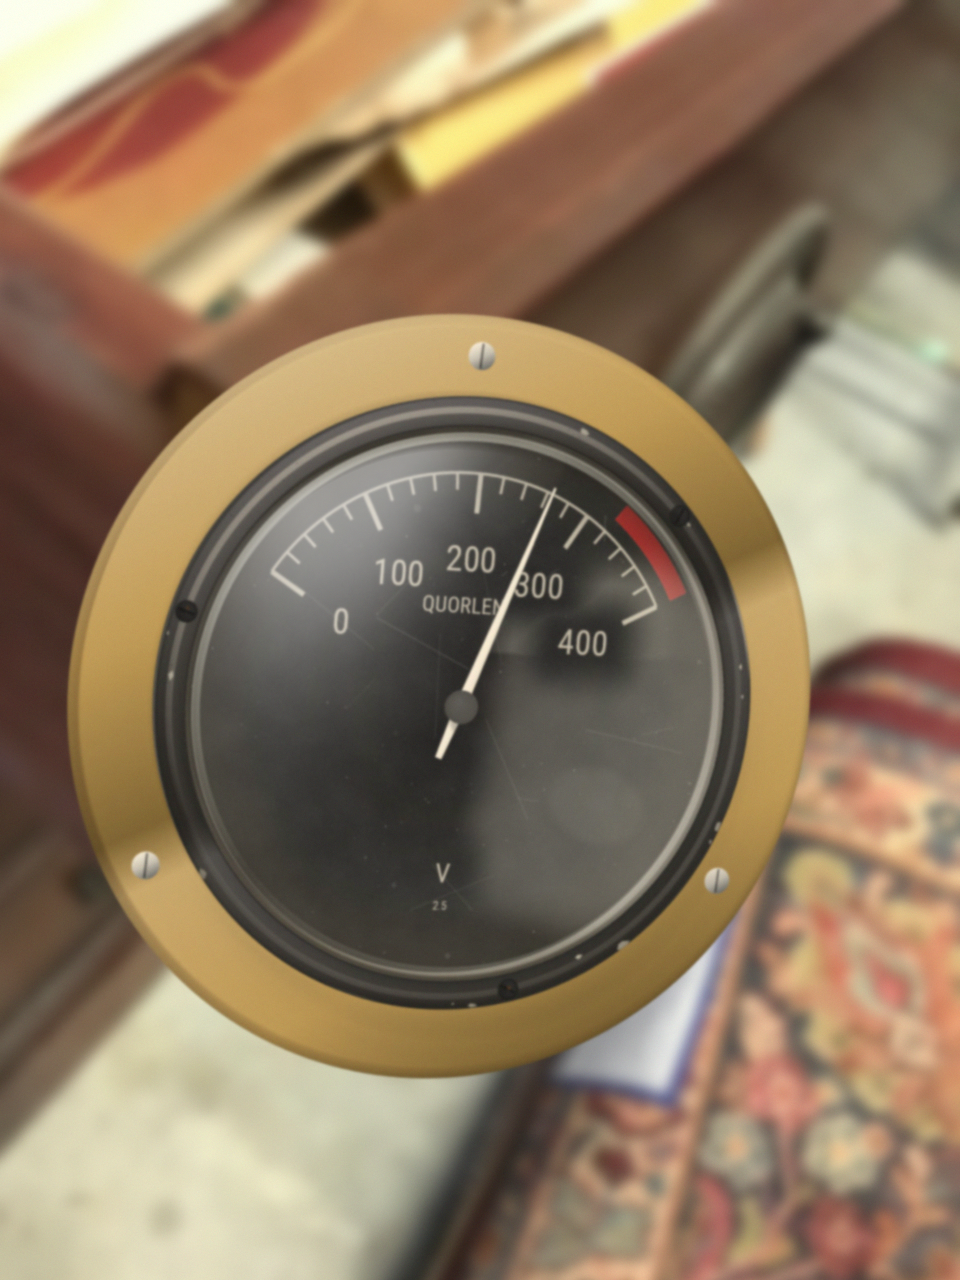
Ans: 260 V
